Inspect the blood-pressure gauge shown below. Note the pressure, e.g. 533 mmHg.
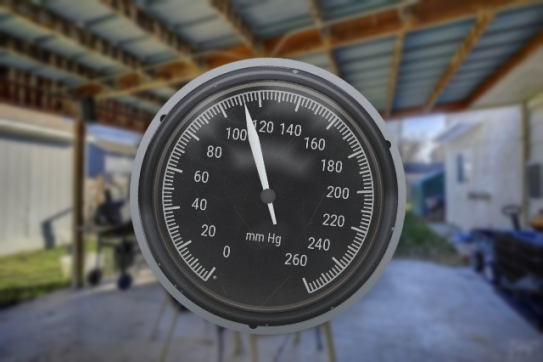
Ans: 112 mmHg
